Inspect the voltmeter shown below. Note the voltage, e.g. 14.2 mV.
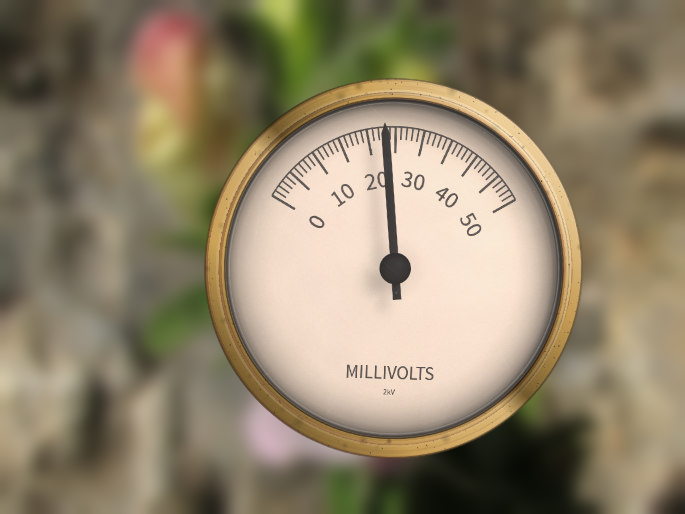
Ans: 23 mV
